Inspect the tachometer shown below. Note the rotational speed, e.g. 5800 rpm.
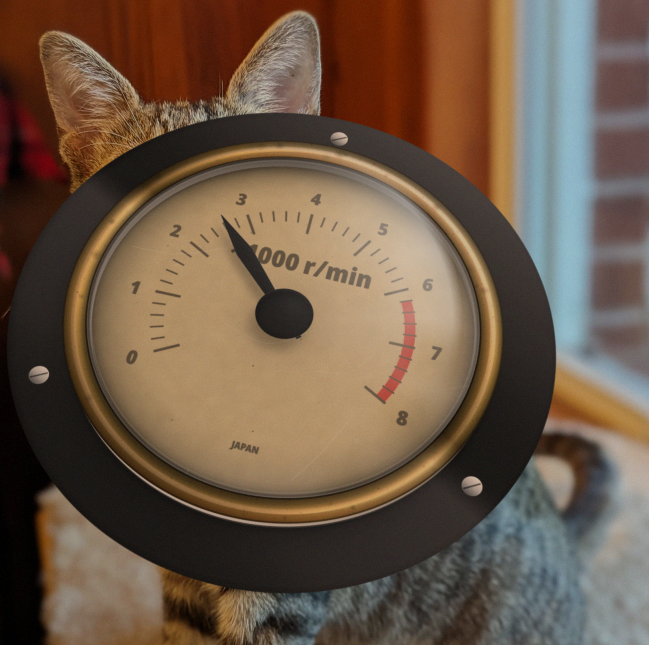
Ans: 2600 rpm
